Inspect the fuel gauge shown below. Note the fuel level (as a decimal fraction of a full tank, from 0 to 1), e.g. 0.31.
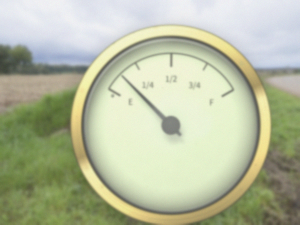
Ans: 0.125
